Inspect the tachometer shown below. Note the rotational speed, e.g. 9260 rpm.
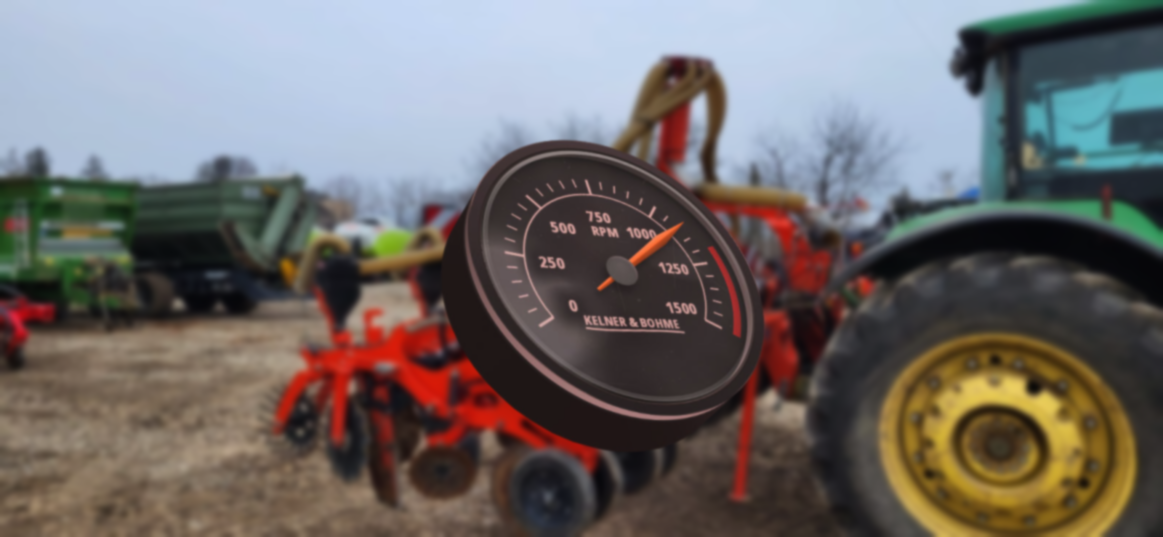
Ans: 1100 rpm
